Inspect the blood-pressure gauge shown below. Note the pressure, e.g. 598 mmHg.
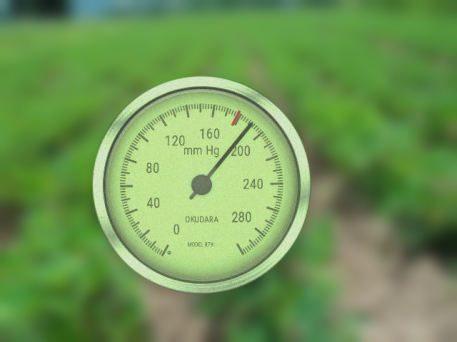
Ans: 190 mmHg
